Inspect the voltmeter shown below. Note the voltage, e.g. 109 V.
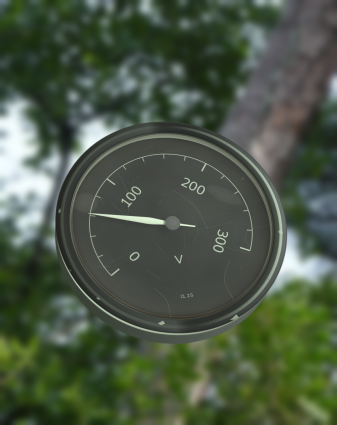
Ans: 60 V
